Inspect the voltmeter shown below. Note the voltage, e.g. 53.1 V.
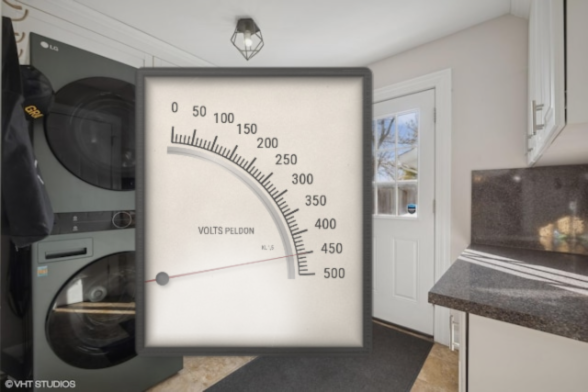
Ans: 450 V
